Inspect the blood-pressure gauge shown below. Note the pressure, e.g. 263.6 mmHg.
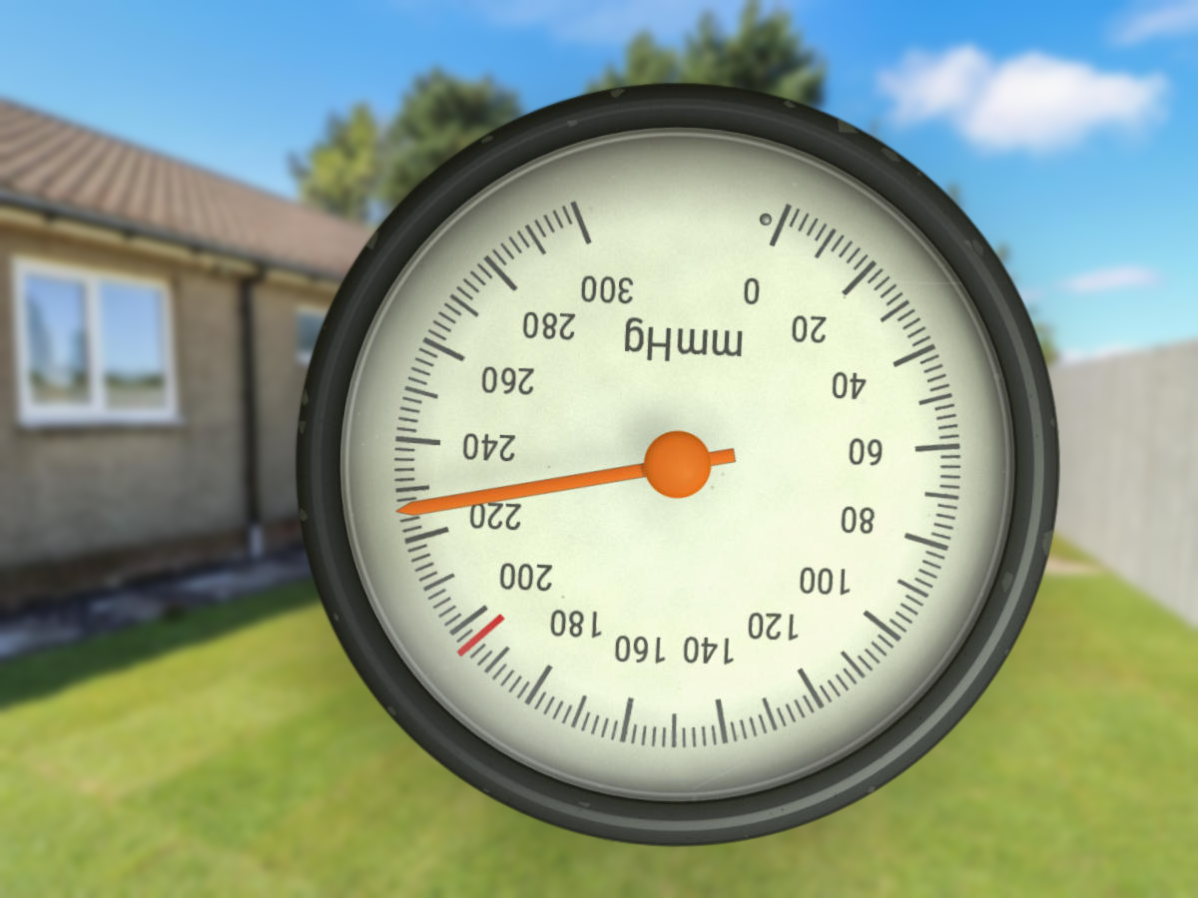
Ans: 226 mmHg
